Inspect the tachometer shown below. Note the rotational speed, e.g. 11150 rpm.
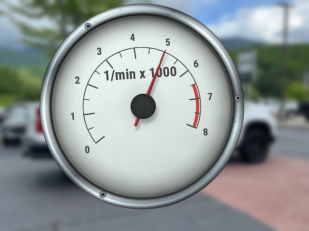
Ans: 5000 rpm
